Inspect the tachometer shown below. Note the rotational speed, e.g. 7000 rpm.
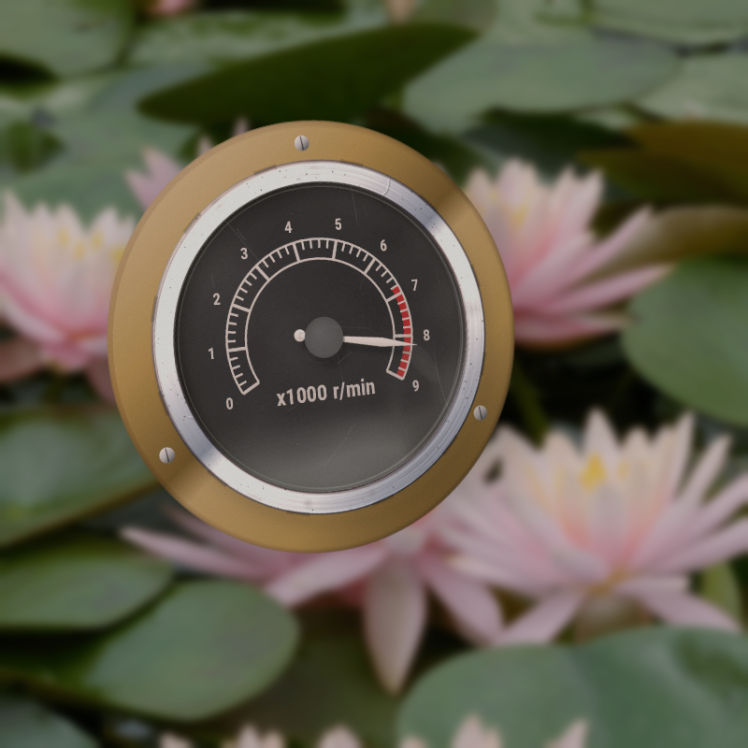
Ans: 8200 rpm
